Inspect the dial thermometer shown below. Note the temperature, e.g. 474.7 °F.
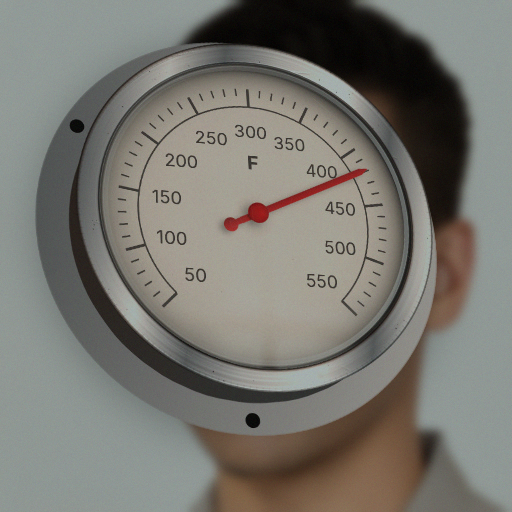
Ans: 420 °F
